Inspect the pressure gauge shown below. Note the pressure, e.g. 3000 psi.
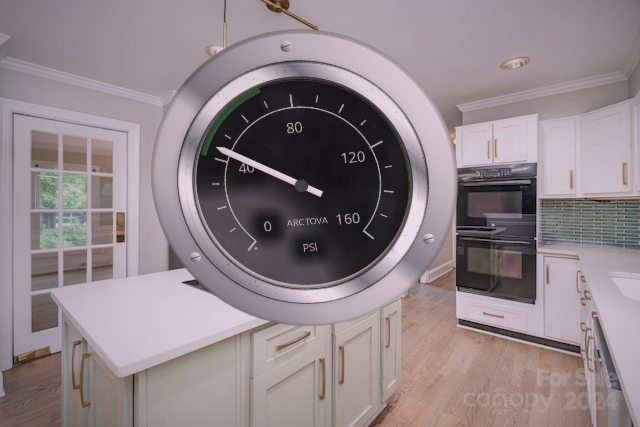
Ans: 45 psi
